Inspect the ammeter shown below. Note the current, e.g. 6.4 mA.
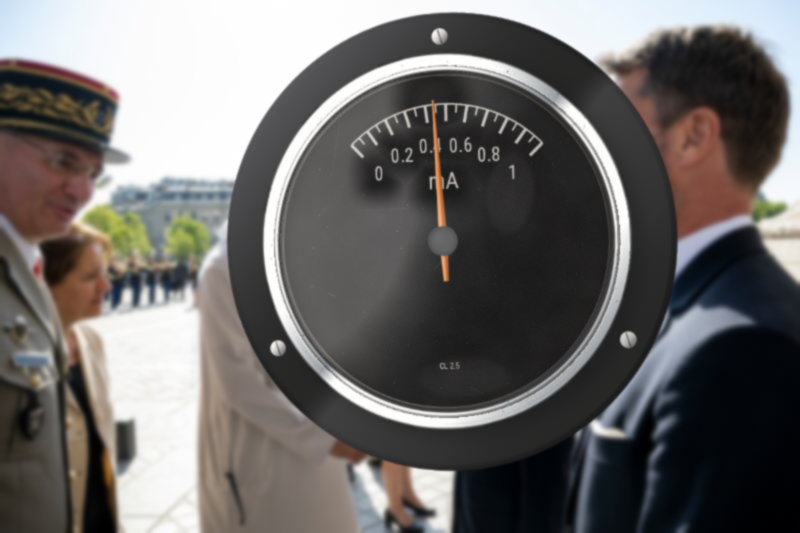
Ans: 0.45 mA
